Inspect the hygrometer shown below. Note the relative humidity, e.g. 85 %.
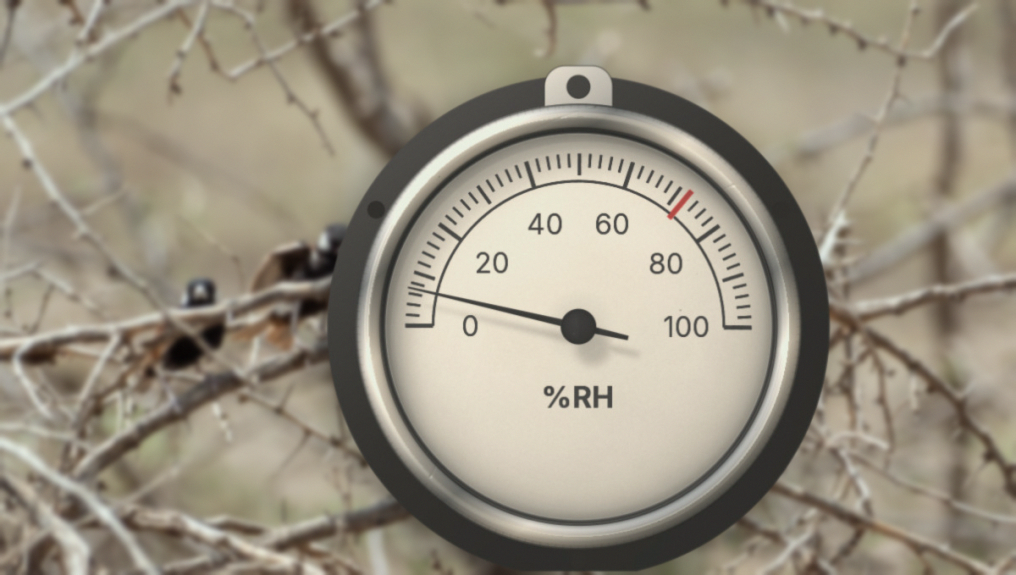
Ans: 7 %
